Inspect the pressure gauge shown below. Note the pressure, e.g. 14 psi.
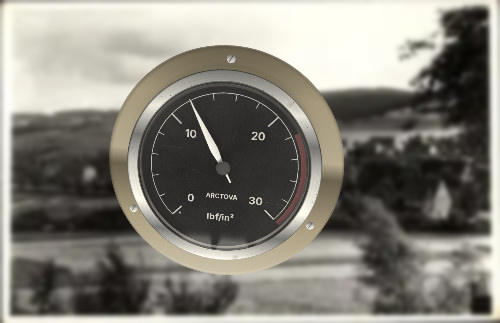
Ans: 12 psi
